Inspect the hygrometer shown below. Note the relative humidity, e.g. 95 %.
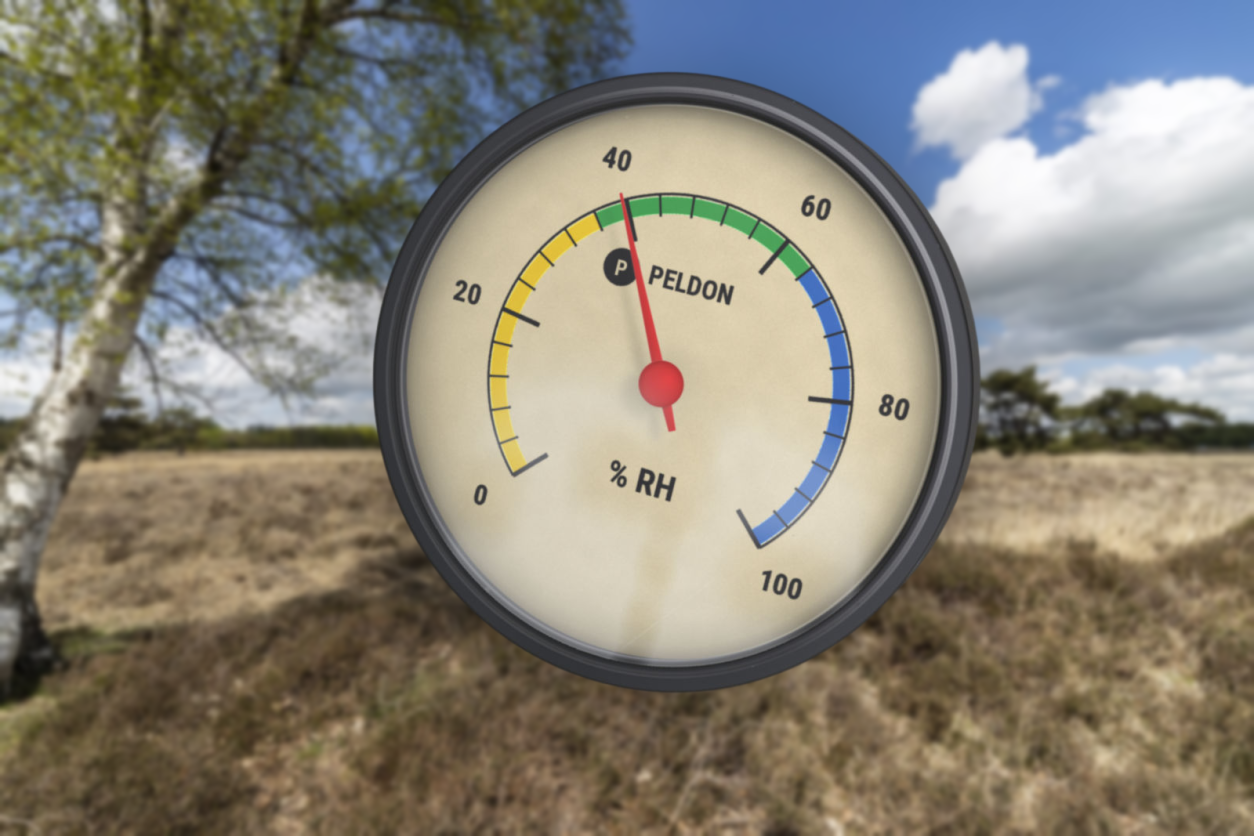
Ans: 40 %
